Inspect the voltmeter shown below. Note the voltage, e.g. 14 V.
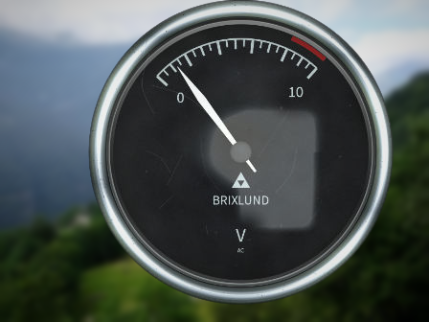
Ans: 1.25 V
